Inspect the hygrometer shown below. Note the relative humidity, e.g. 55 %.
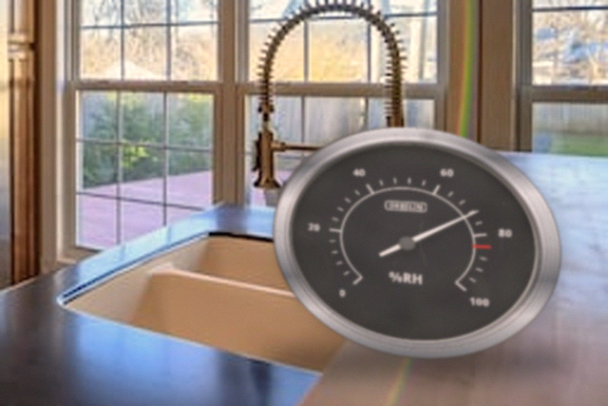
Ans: 72 %
